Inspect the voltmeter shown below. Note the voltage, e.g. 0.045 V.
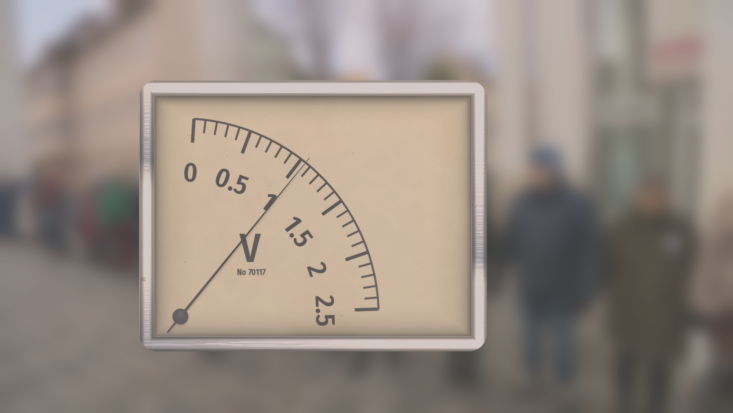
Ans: 1.05 V
